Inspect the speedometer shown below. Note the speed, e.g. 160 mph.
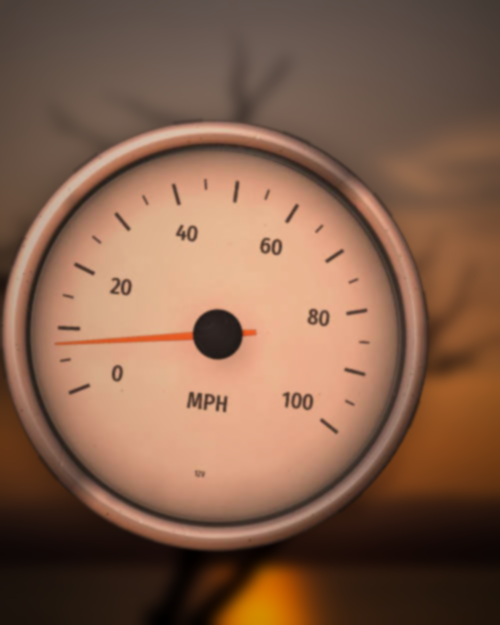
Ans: 7.5 mph
